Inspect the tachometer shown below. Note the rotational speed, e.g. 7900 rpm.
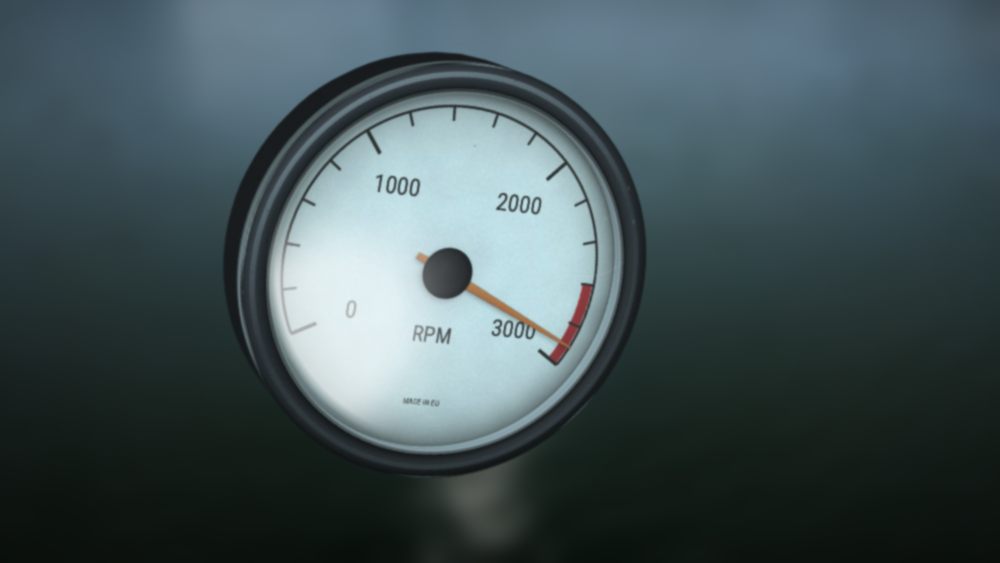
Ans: 2900 rpm
